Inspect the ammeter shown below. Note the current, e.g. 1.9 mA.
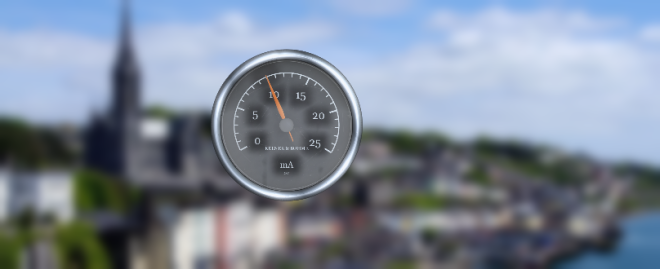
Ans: 10 mA
